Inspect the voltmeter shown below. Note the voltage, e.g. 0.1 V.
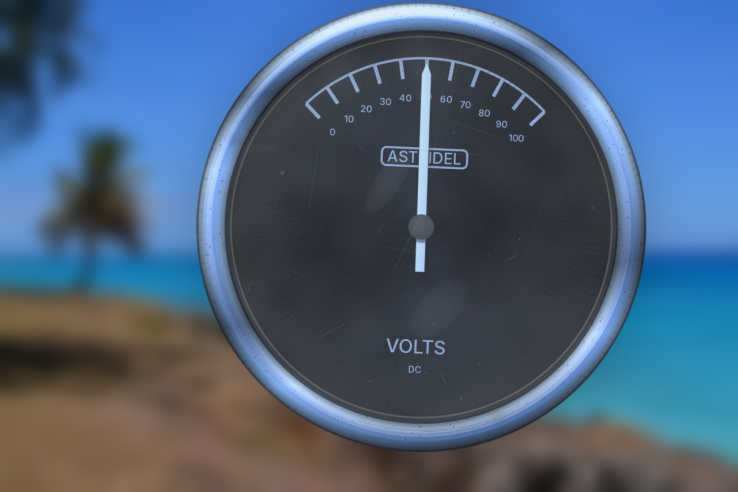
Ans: 50 V
